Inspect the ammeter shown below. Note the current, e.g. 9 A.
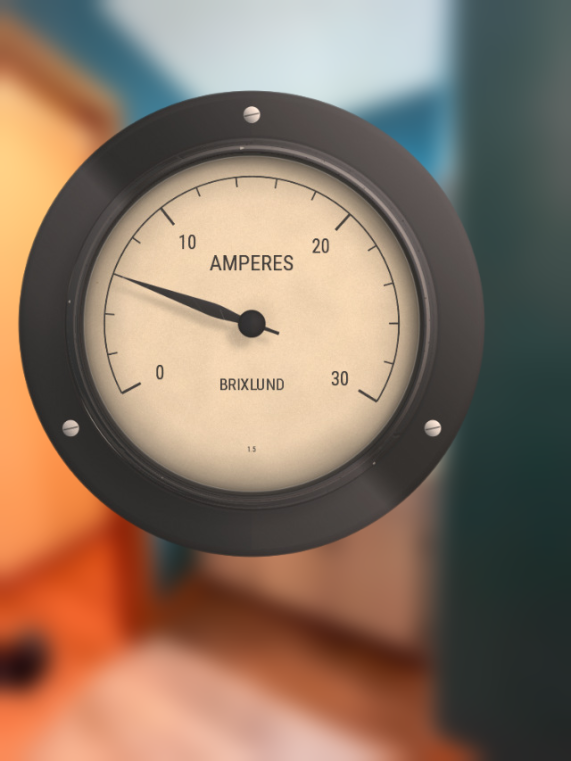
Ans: 6 A
